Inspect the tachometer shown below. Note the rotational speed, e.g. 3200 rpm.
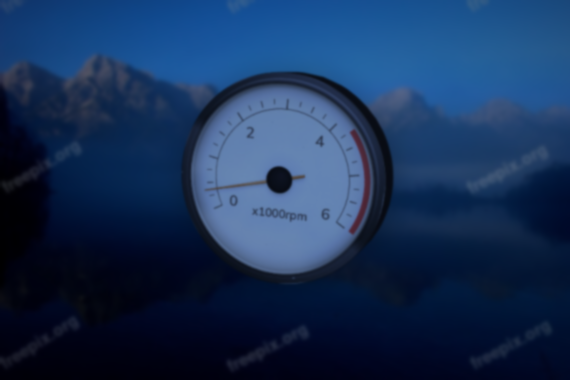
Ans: 375 rpm
